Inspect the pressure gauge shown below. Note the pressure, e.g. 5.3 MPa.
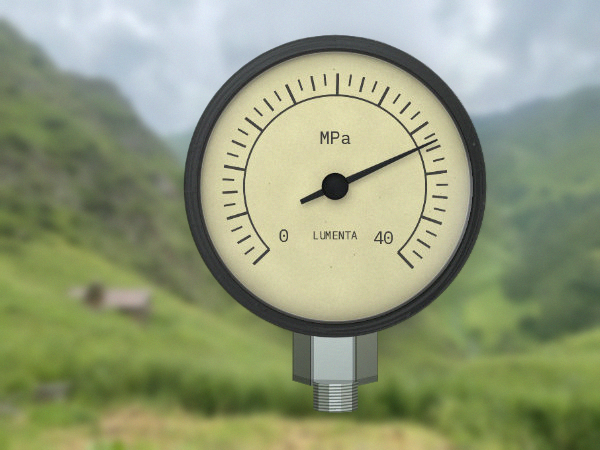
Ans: 29.5 MPa
